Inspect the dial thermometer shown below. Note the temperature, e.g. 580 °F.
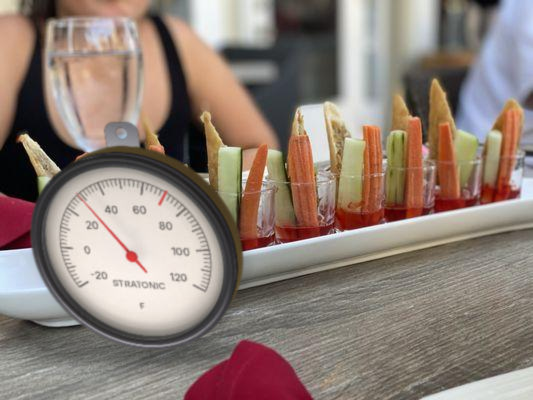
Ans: 30 °F
